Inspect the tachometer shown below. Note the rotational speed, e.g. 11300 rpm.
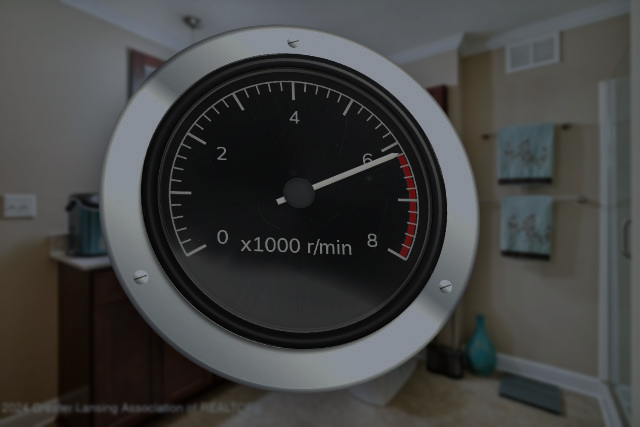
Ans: 6200 rpm
